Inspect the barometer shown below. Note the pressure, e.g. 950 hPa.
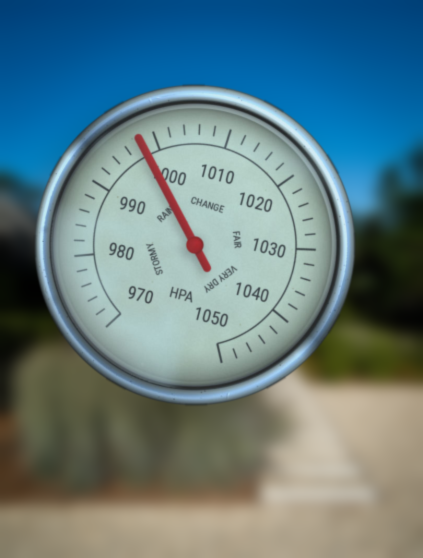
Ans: 998 hPa
